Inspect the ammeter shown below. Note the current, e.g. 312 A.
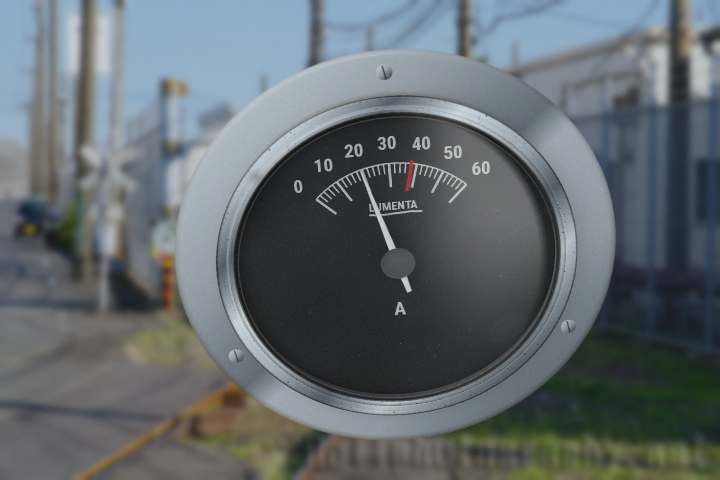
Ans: 20 A
